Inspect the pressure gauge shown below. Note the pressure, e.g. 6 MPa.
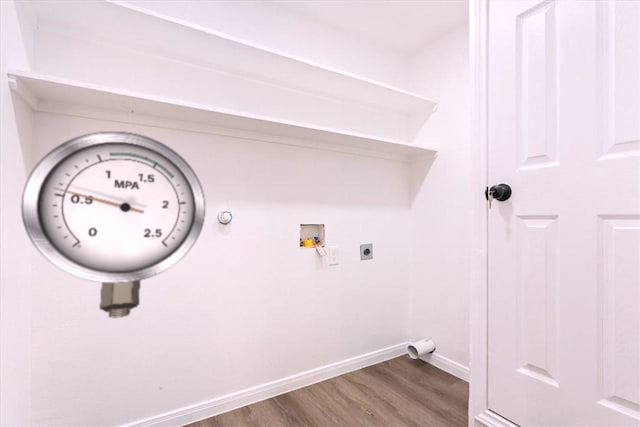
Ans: 0.55 MPa
